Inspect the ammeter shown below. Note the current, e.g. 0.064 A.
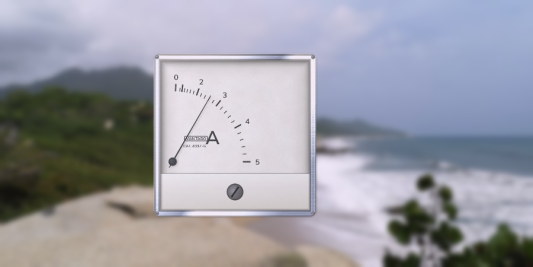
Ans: 2.6 A
